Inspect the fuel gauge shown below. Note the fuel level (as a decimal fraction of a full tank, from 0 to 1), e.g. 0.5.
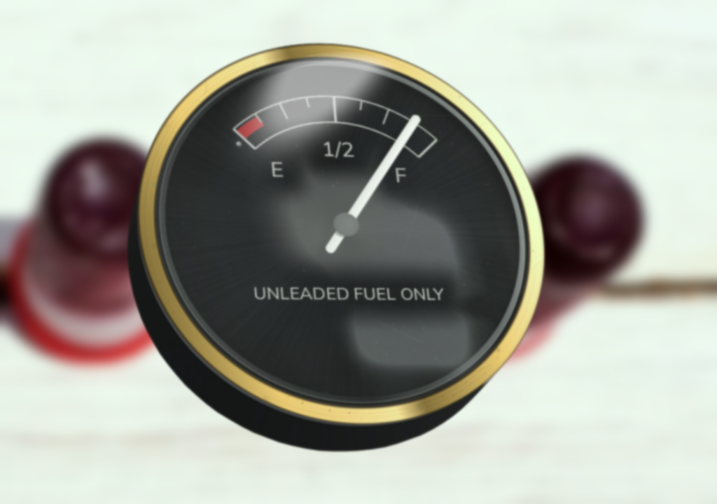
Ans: 0.875
